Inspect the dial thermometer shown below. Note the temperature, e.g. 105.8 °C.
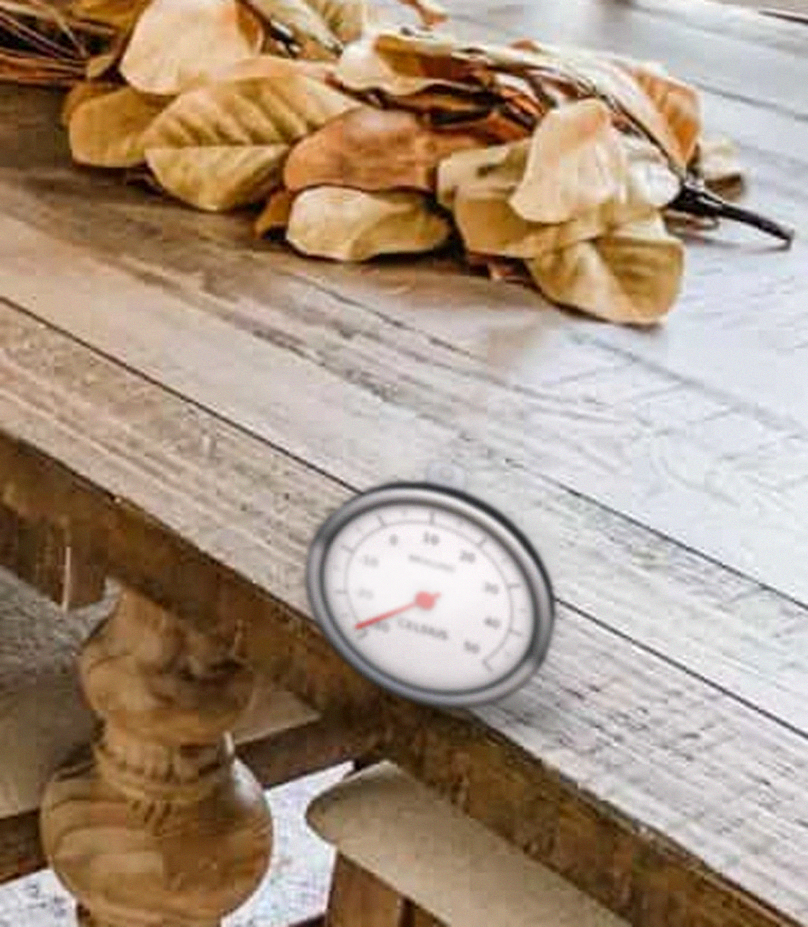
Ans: -27.5 °C
